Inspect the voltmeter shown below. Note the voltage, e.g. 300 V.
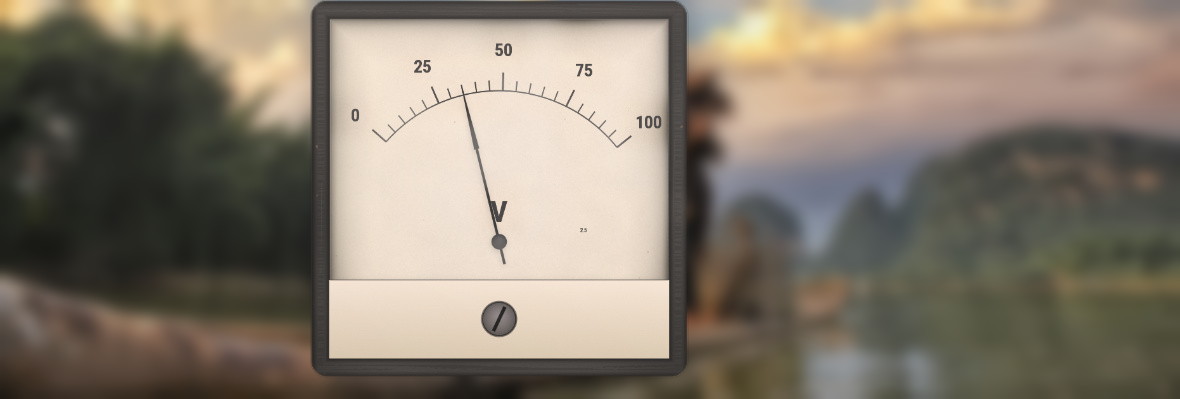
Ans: 35 V
